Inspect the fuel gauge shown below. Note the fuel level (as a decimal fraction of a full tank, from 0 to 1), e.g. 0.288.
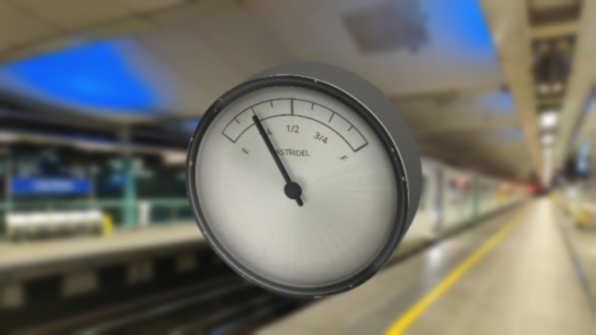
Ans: 0.25
